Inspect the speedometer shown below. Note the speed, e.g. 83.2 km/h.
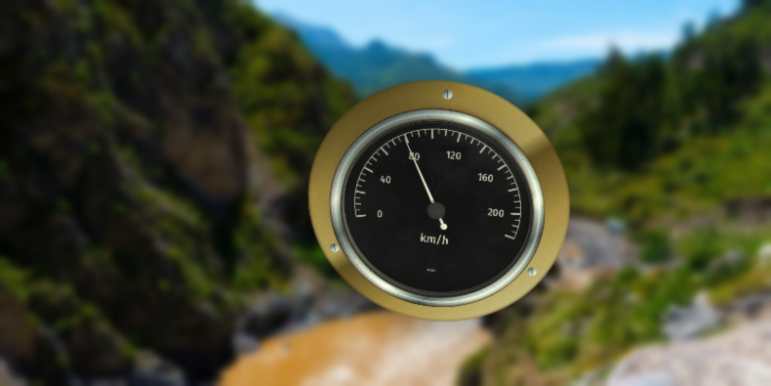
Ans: 80 km/h
